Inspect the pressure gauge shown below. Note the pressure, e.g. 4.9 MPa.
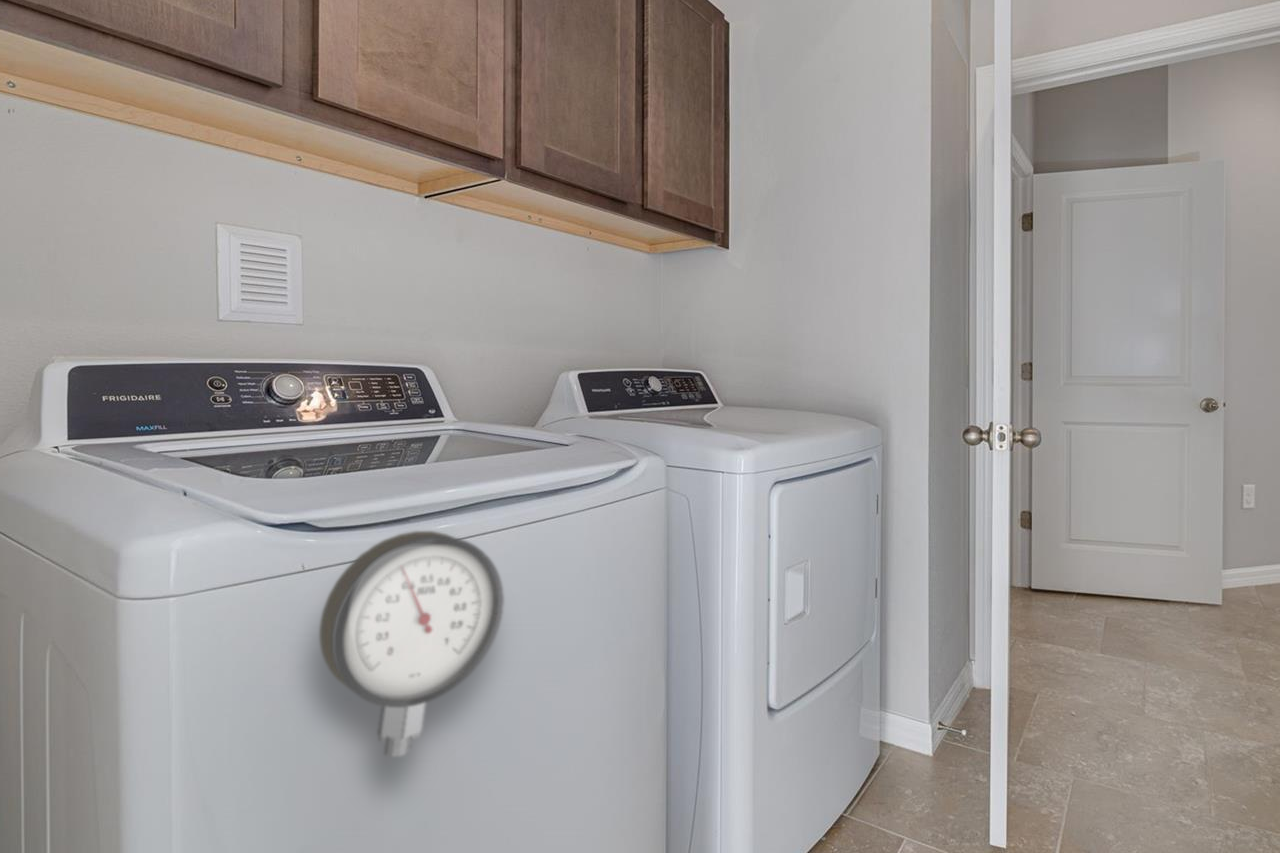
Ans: 0.4 MPa
